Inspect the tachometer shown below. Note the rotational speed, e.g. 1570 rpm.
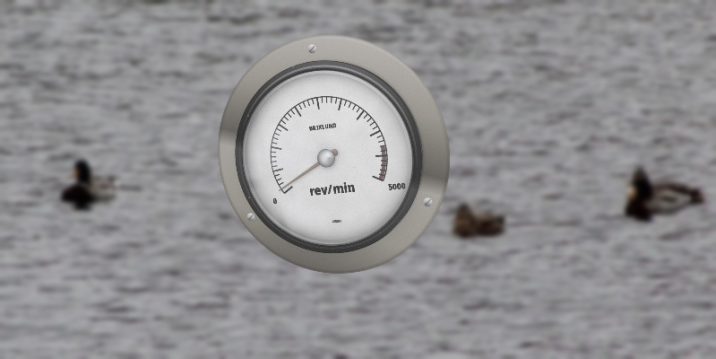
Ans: 100 rpm
